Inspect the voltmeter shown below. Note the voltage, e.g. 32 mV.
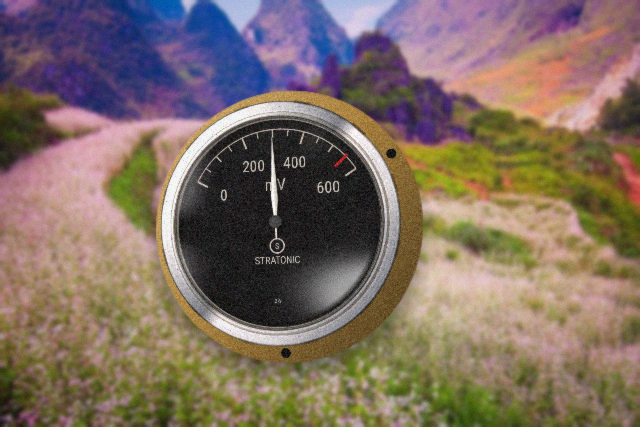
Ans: 300 mV
